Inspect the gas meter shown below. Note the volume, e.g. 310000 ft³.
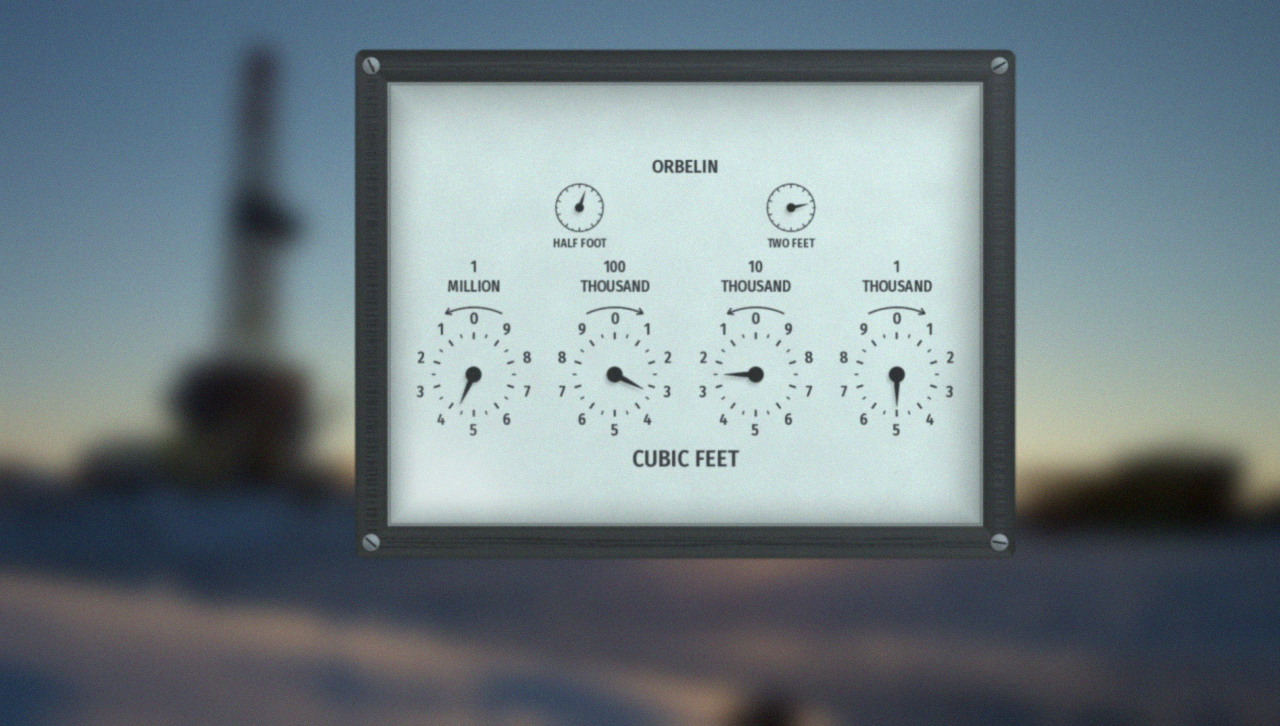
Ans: 432500 ft³
